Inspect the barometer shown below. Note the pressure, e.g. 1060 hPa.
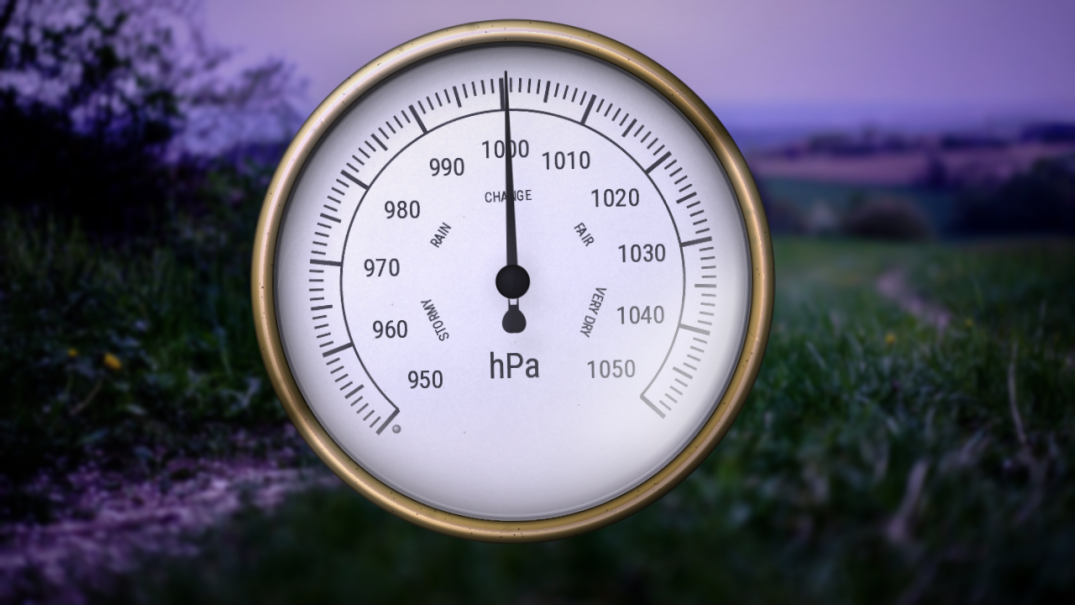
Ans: 1000.5 hPa
